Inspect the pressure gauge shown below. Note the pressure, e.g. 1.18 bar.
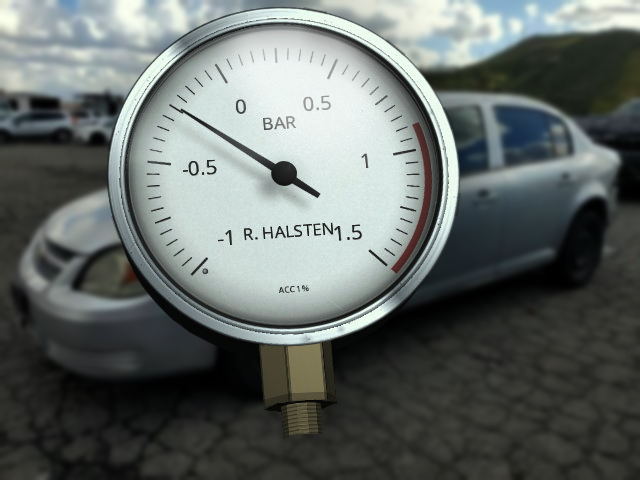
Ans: -0.25 bar
